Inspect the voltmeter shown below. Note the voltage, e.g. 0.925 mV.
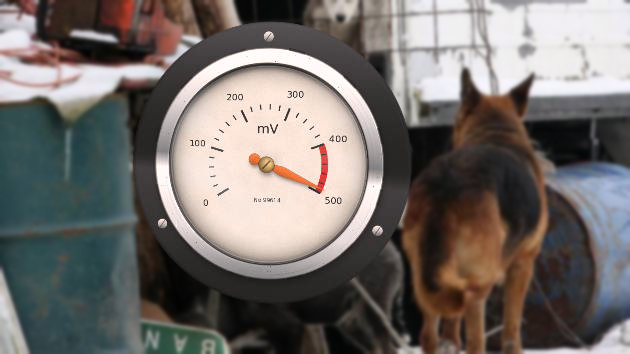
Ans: 490 mV
